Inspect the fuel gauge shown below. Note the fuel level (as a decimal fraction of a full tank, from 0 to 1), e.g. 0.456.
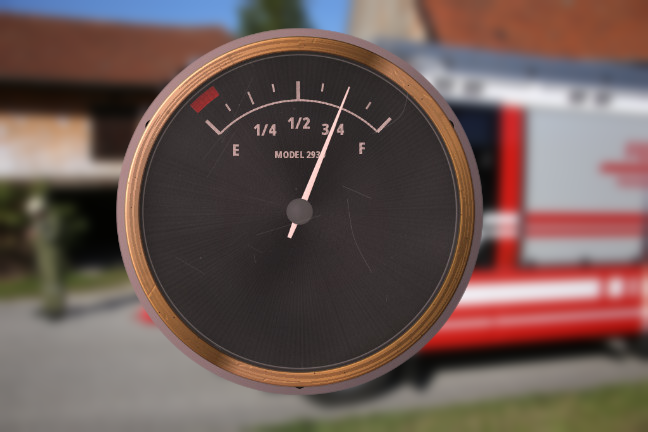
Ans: 0.75
